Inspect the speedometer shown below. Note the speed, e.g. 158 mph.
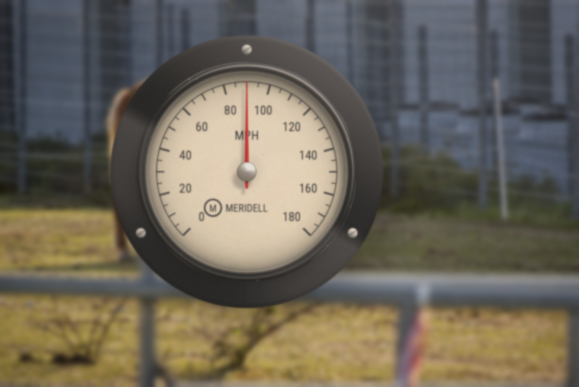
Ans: 90 mph
